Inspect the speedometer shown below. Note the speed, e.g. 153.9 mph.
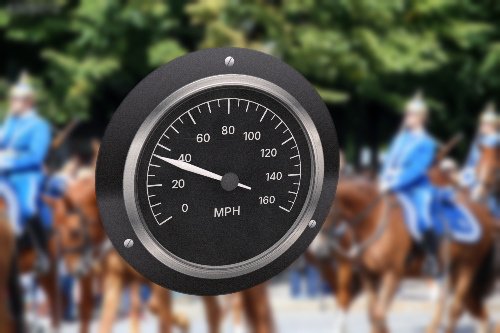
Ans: 35 mph
